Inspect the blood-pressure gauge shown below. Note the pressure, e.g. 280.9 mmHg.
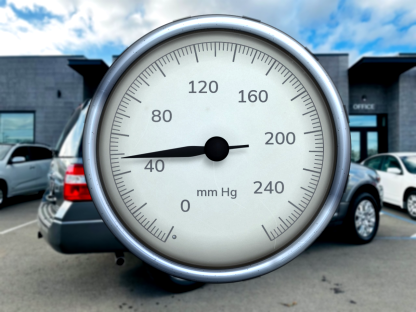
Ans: 48 mmHg
